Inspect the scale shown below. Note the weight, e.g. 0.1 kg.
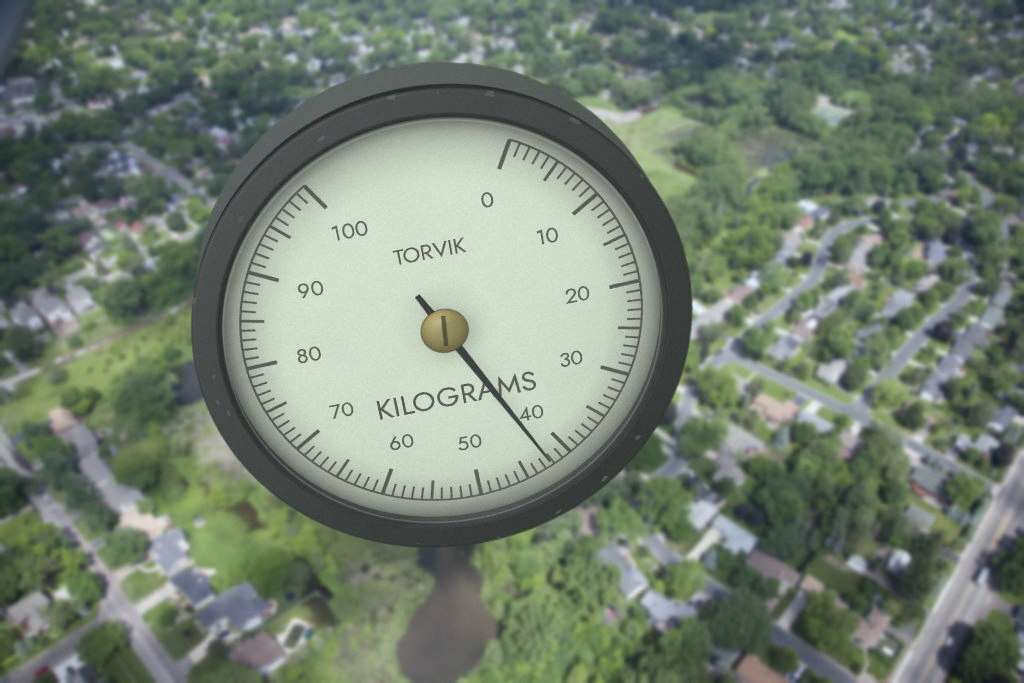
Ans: 42 kg
